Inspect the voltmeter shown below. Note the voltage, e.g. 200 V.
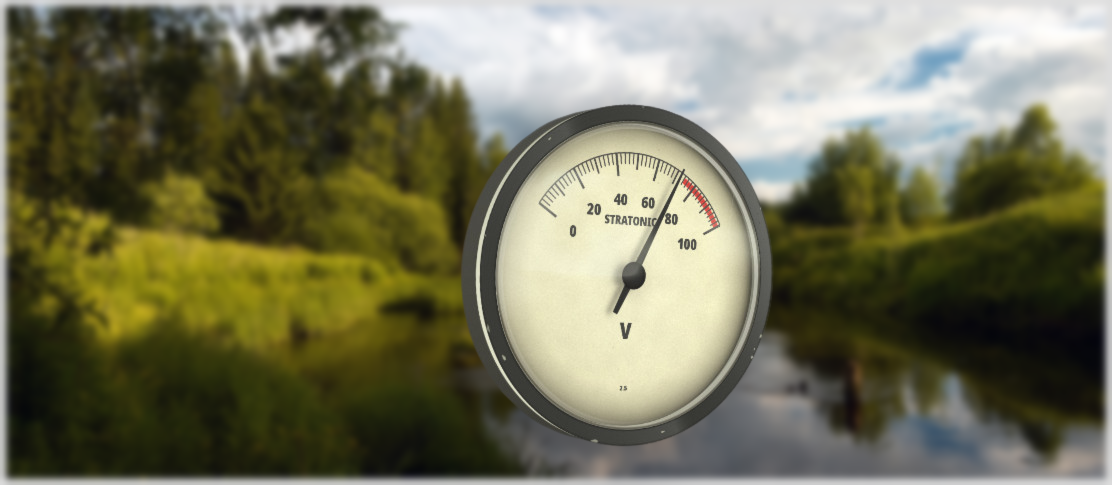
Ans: 70 V
